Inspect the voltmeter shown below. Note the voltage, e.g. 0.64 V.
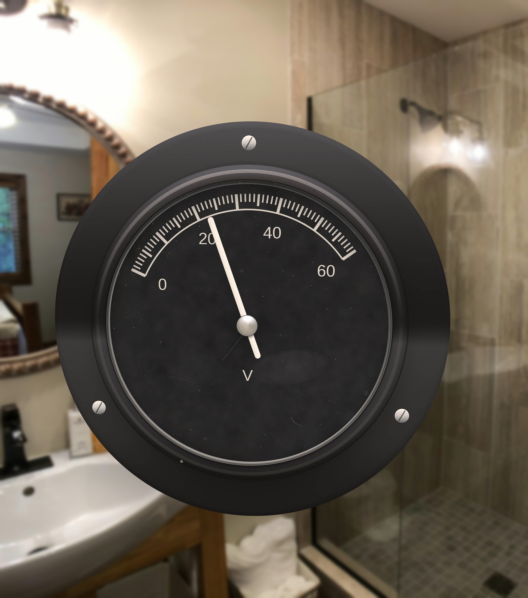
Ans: 23 V
